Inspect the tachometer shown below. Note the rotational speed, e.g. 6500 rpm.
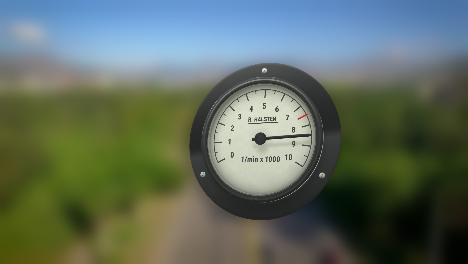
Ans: 8500 rpm
